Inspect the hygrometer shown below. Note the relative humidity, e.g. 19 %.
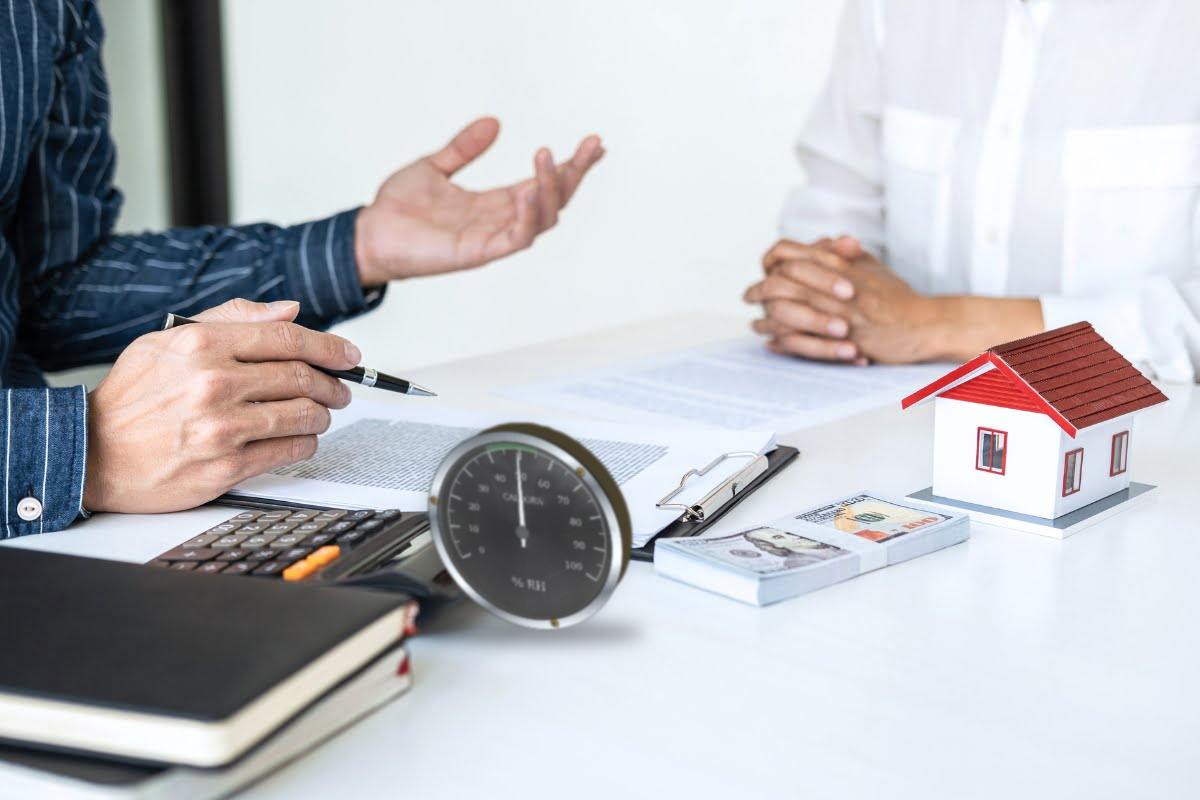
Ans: 50 %
